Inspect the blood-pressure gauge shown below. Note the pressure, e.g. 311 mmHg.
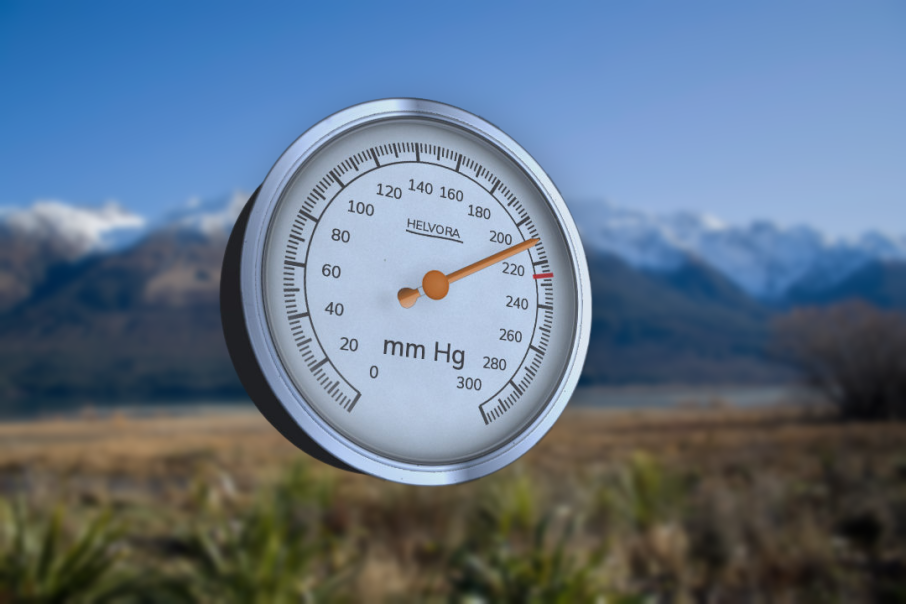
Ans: 210 mmHg
